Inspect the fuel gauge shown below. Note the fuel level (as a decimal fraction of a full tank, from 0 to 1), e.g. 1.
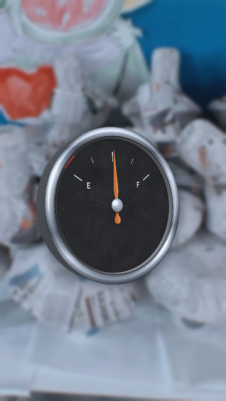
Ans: 0.5
